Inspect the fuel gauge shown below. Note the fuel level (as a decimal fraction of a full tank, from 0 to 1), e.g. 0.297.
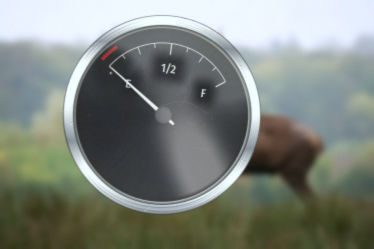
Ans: 0
